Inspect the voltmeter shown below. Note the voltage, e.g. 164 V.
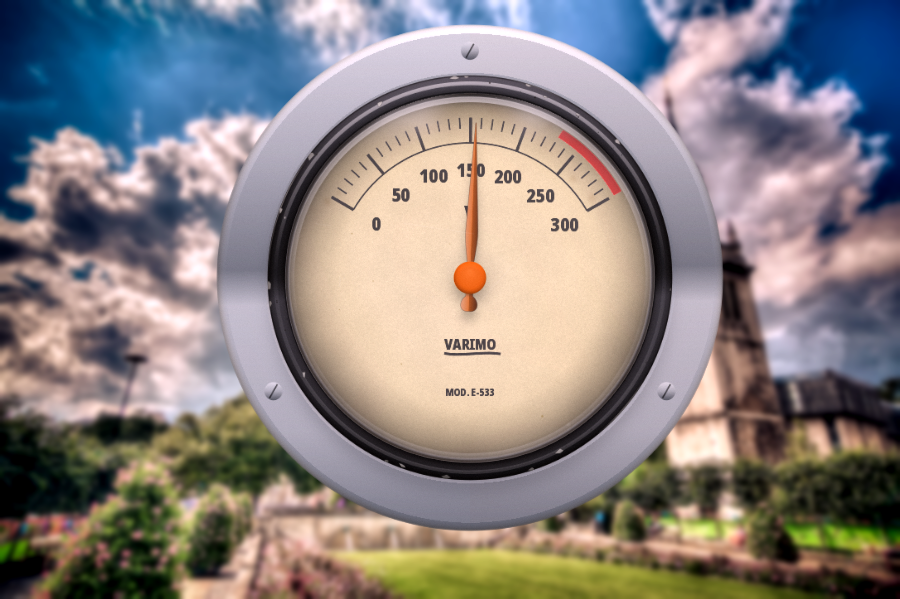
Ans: 155 V
